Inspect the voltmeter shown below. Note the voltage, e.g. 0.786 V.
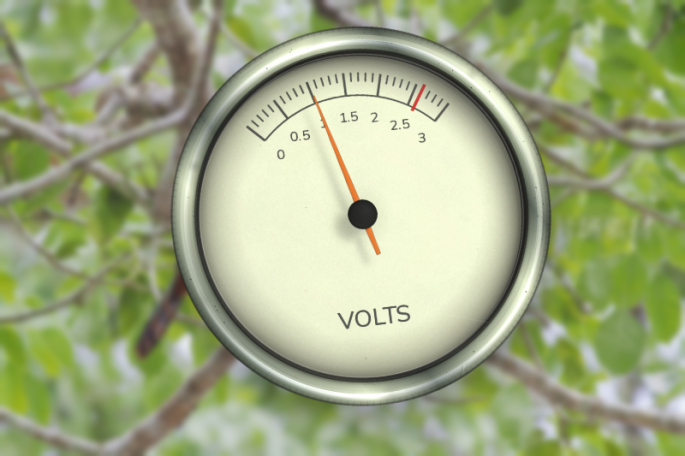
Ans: 1 V
